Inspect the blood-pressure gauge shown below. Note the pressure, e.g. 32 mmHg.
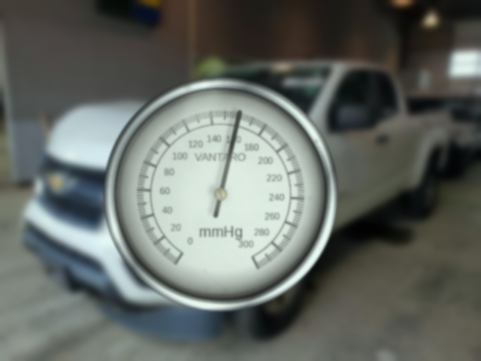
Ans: 160 mmHg
